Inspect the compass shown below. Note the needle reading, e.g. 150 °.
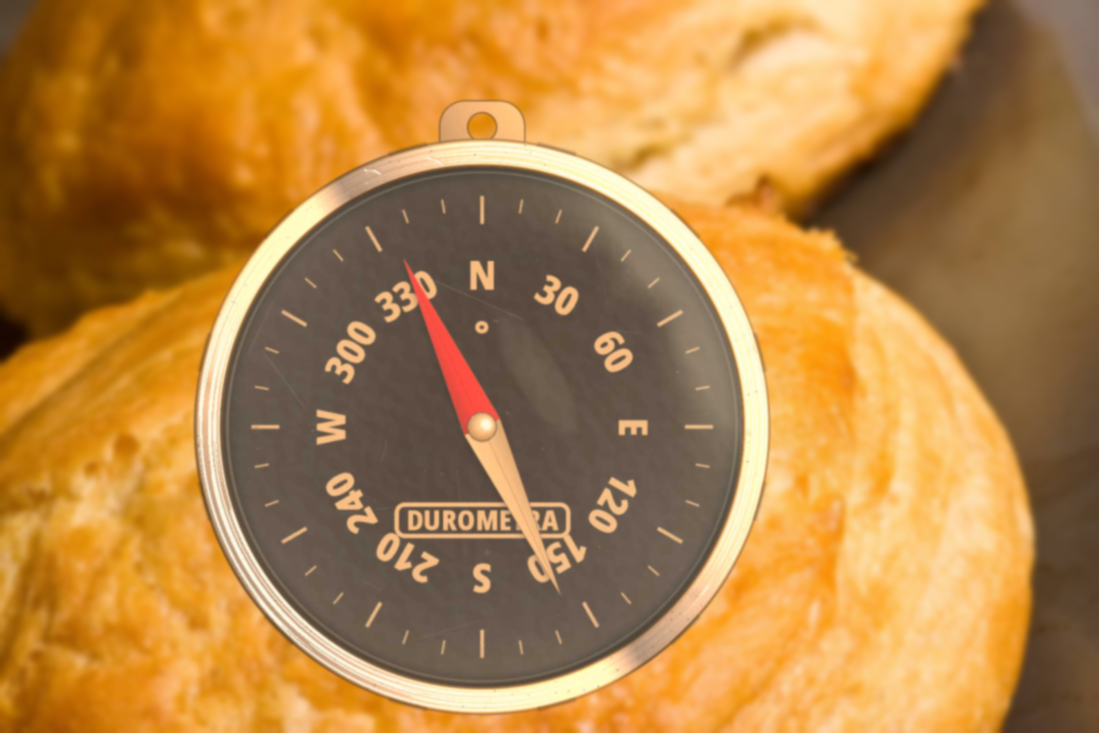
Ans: 335 °
